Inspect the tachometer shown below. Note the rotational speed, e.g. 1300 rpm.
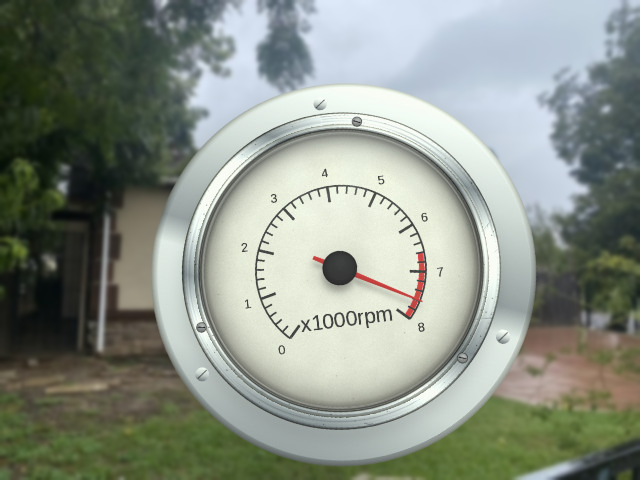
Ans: 7600 rpm
